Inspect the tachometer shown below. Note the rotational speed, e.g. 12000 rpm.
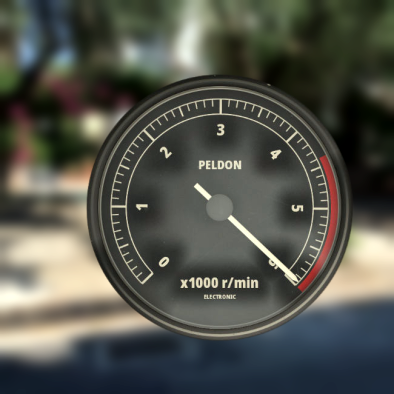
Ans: 5950 rpm
